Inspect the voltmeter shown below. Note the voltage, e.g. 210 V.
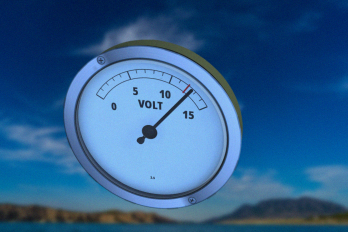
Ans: 12.5 V
